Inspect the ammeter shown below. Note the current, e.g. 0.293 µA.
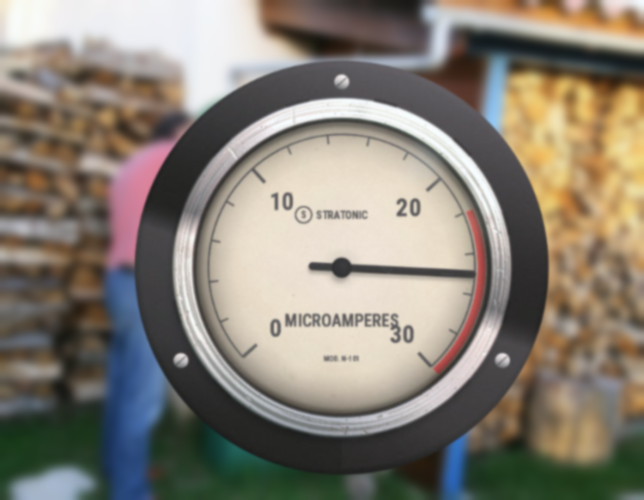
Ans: 25 µA
